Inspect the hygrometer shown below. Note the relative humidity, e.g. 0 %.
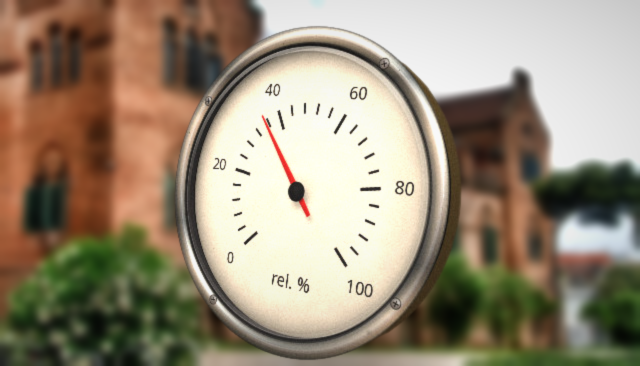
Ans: 36 %
